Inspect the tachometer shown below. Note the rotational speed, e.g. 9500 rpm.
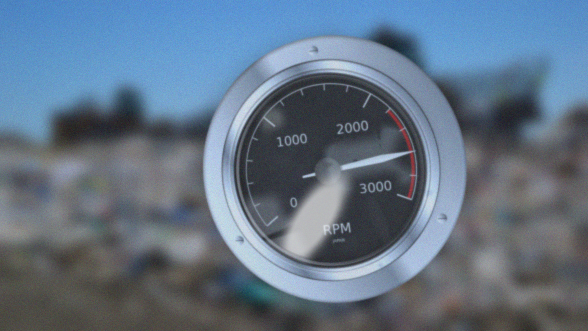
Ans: 2600 rpm
